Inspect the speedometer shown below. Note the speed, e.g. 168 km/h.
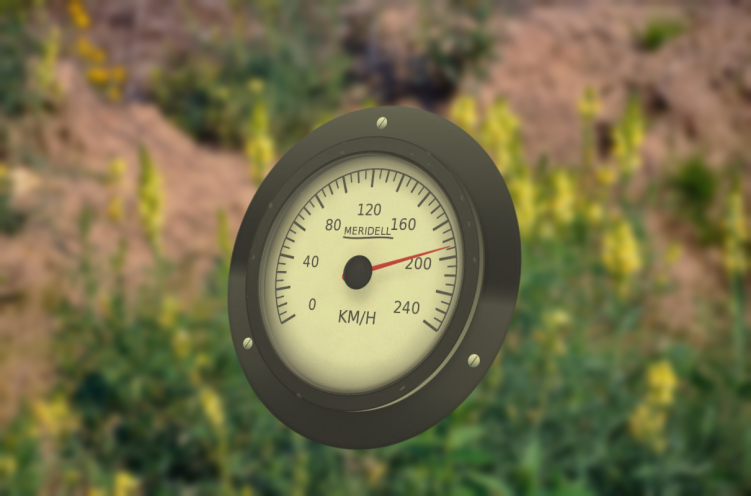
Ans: 195 km/h
